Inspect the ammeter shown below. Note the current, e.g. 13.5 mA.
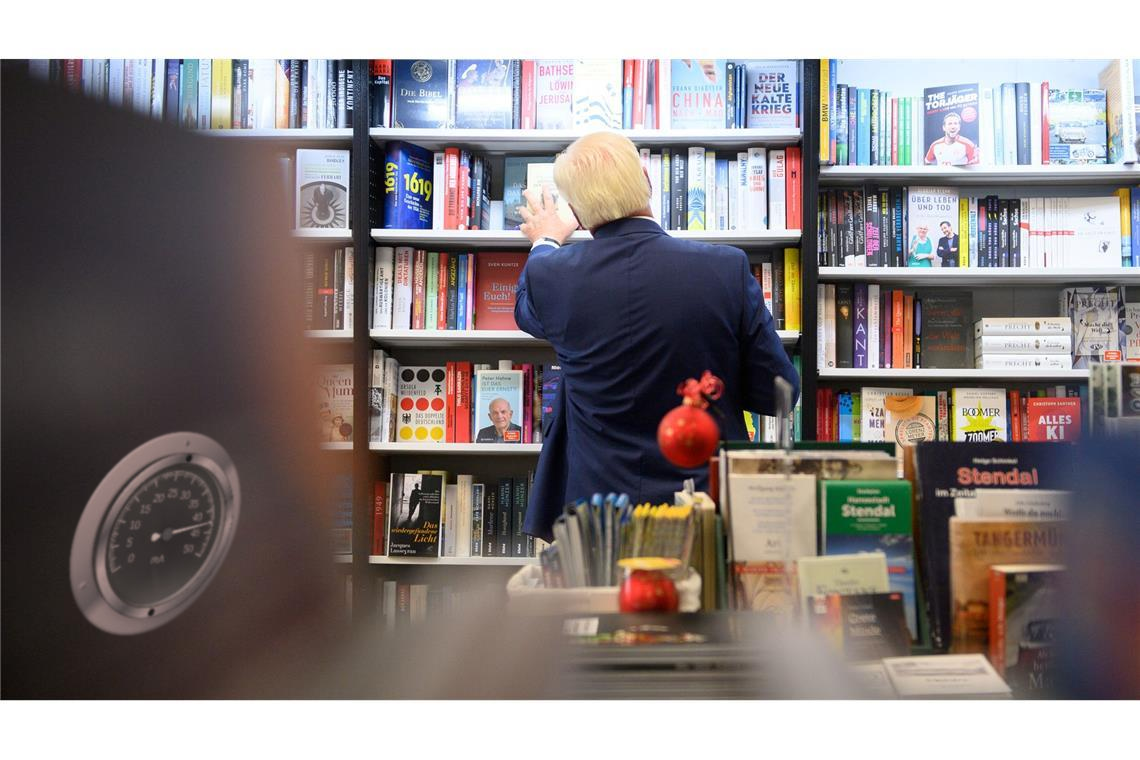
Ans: 42.5 mA
